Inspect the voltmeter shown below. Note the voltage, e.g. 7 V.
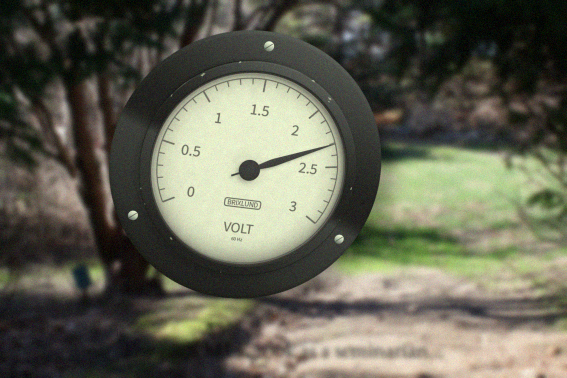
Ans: 2.3 V
